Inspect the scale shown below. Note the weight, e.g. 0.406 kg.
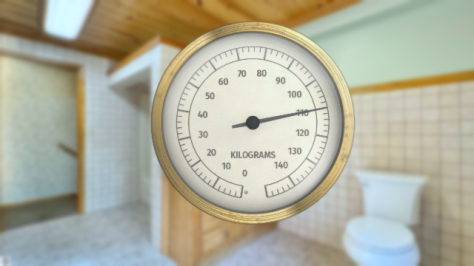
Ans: 110 kg
